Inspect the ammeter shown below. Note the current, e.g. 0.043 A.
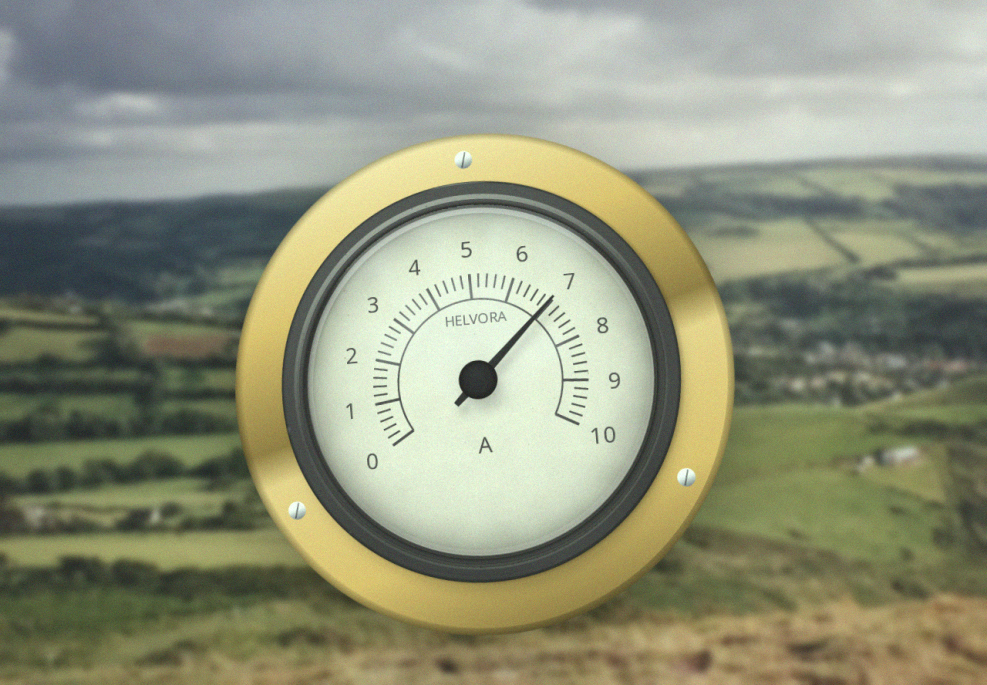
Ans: 7 A
